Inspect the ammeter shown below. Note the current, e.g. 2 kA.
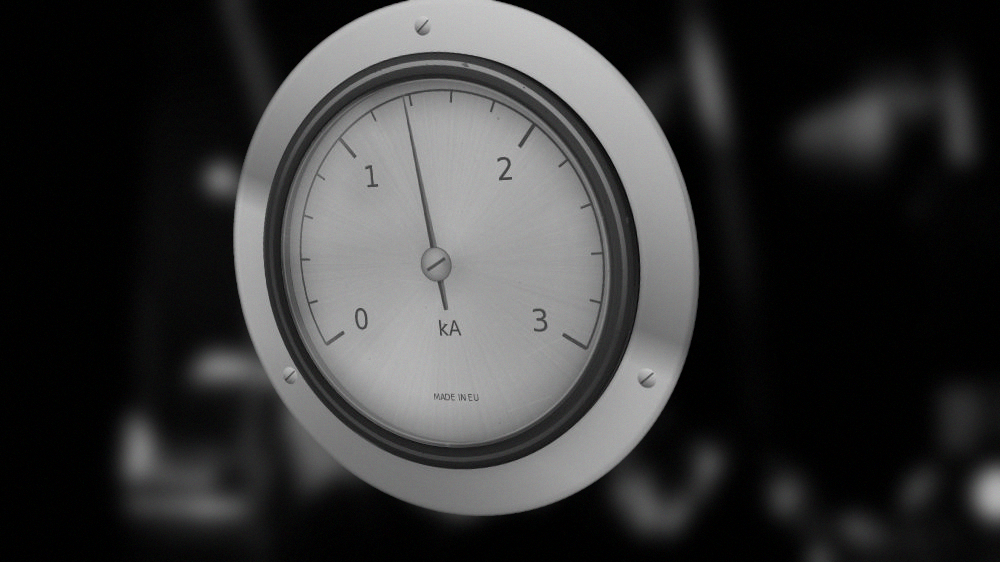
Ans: 1.4 kA
